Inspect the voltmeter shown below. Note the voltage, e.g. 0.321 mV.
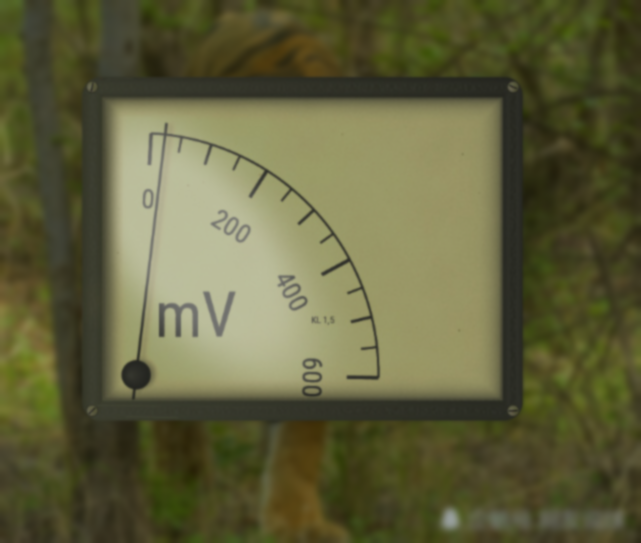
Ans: 25 mV
